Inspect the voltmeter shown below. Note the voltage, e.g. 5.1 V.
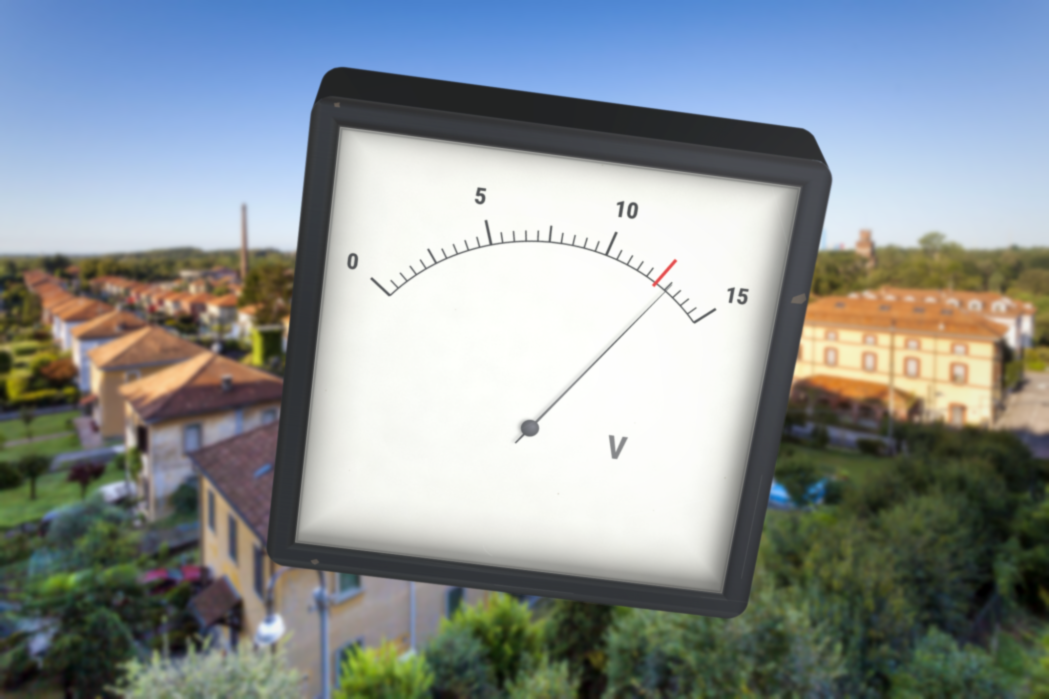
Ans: 13 V
